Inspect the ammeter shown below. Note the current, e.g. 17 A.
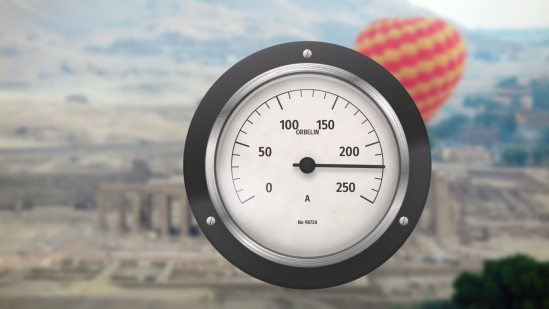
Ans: 220 A
